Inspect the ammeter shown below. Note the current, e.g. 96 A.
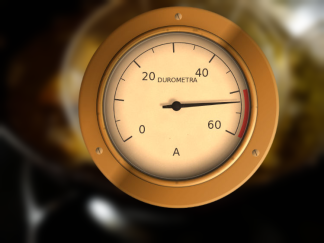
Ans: 52.5 A
